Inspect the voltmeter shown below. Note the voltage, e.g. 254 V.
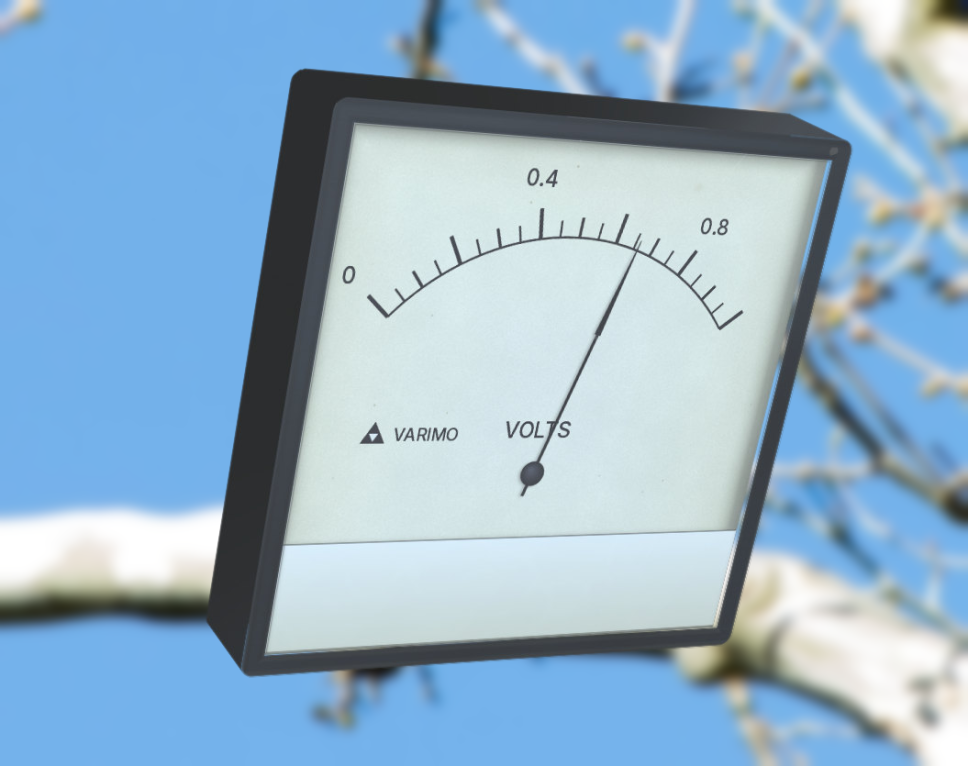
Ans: 0.65 V
